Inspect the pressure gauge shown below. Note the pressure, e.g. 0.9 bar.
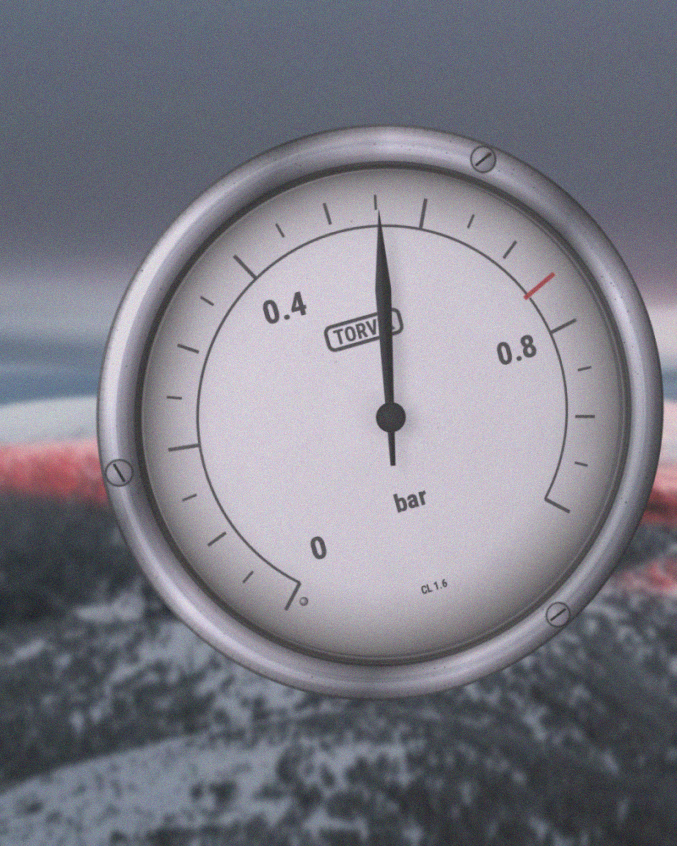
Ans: 0.55 bar
